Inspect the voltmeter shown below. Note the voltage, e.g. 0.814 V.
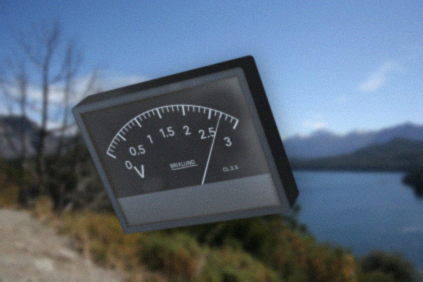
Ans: 2.7 V
